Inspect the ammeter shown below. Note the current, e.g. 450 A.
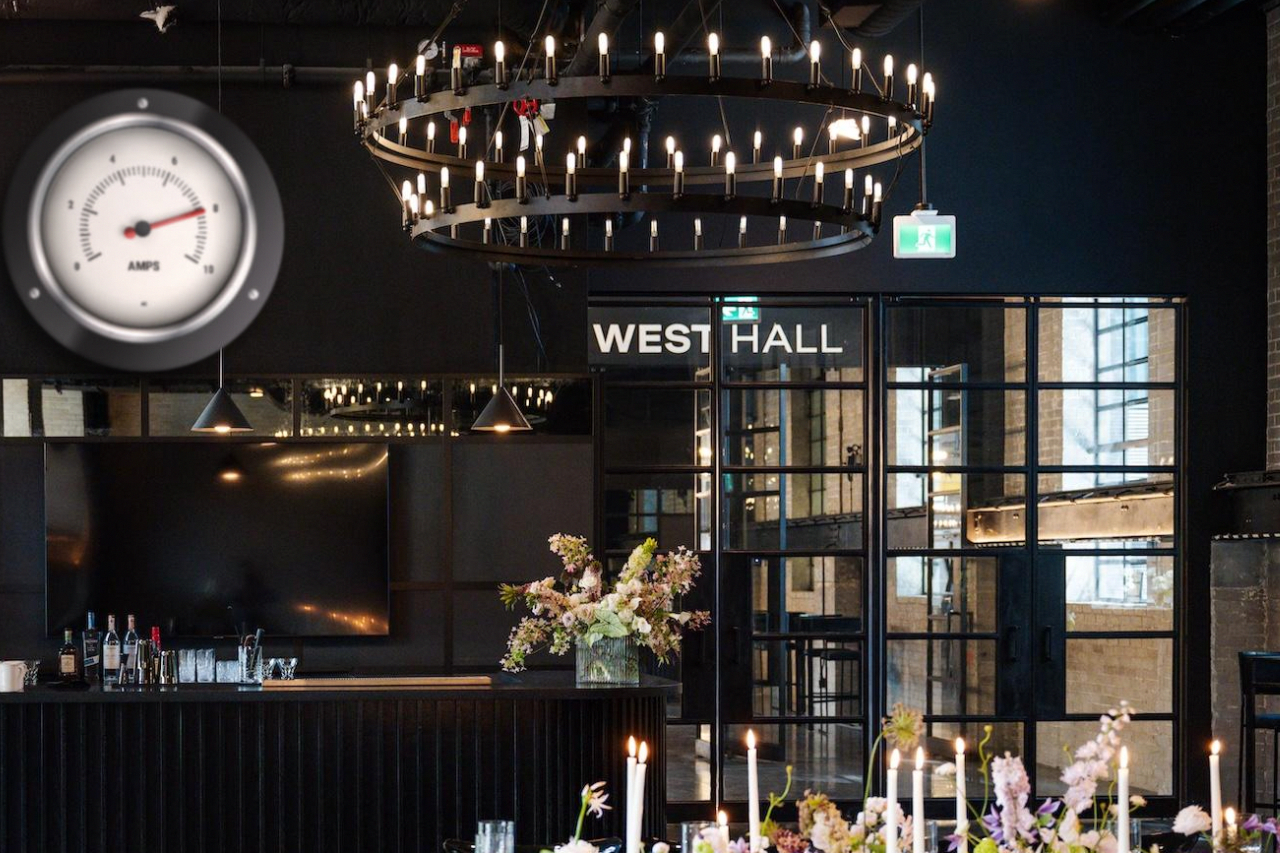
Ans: 8 A
